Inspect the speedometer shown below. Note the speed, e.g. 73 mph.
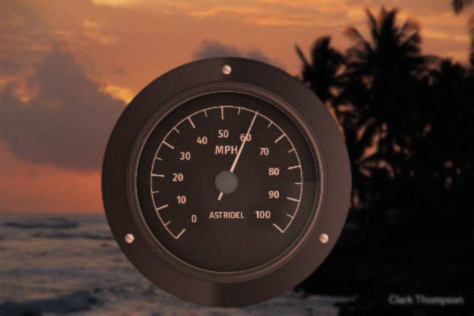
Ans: 60 mph
